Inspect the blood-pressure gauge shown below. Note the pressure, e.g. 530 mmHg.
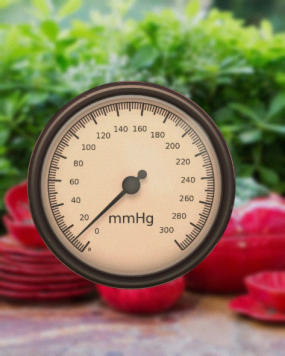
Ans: 10 mmHg
